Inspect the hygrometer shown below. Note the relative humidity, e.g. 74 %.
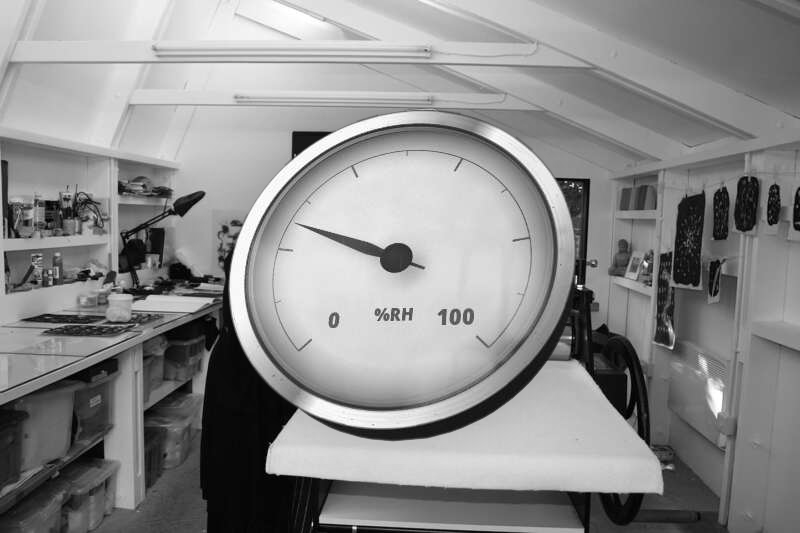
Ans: 25 %
